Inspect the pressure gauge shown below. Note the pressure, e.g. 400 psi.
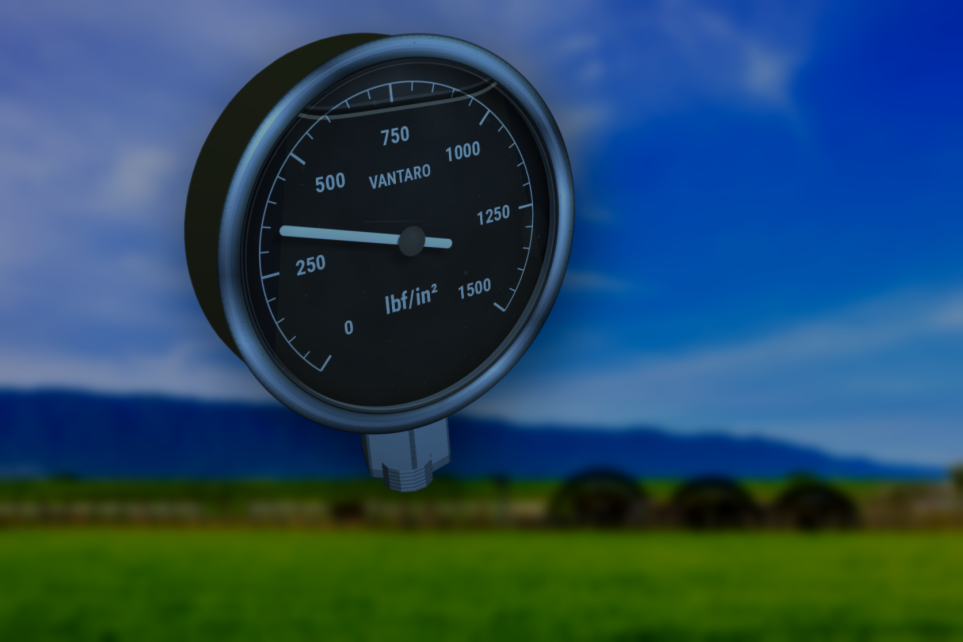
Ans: 350 psi
